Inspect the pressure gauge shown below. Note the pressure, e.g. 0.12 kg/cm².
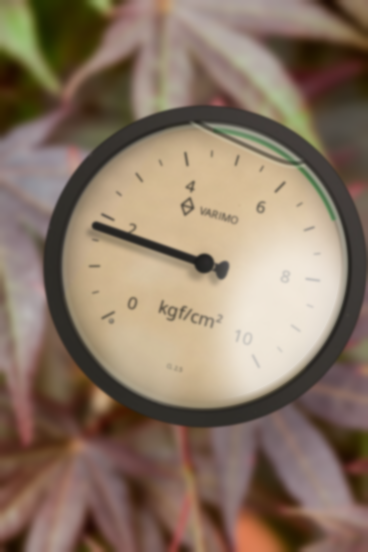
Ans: 1.75 kg/cm²
